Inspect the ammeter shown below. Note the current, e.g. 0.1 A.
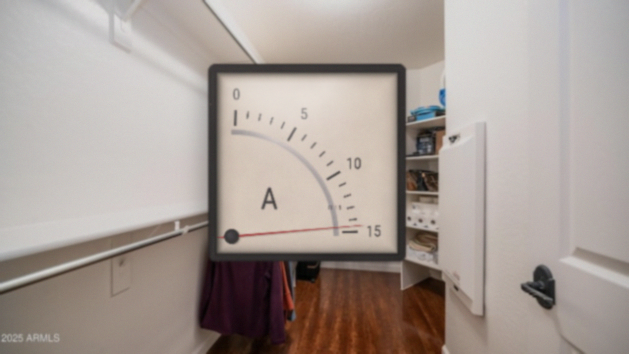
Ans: 14.5 A
